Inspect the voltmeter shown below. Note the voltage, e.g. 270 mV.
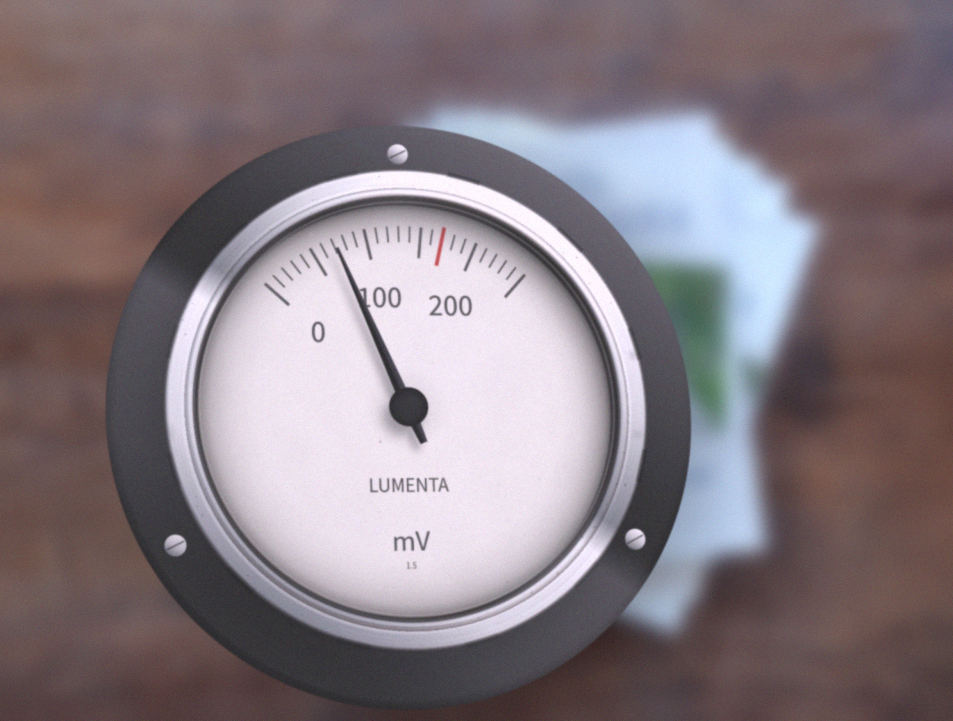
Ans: 70 mV
